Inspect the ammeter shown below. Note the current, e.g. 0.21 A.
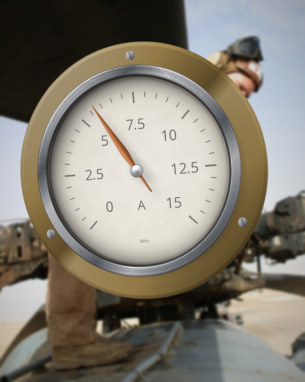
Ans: 5.75 A
